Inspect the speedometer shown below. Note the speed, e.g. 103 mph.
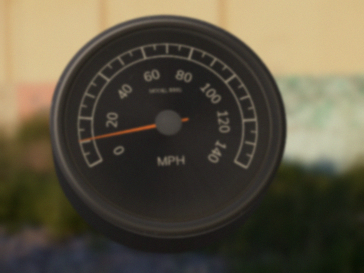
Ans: 10 mph
